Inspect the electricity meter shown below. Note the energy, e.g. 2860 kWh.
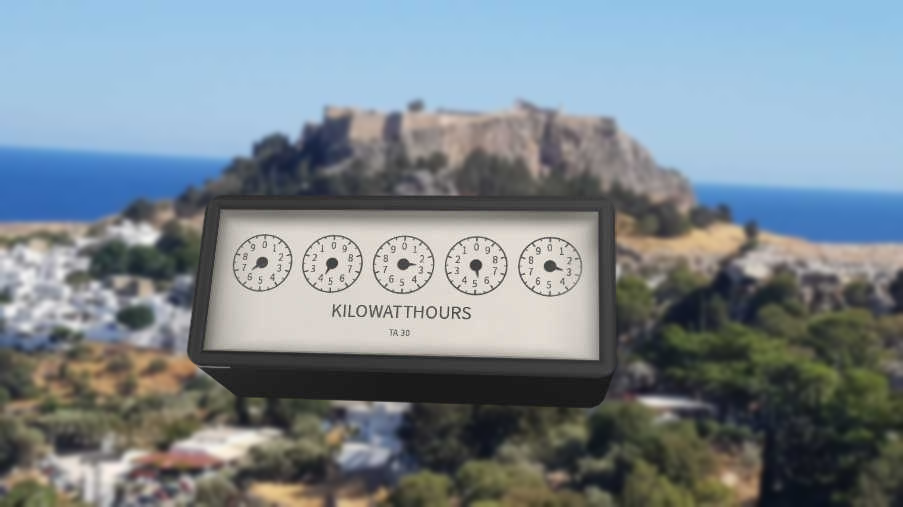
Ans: 64253 kWh
